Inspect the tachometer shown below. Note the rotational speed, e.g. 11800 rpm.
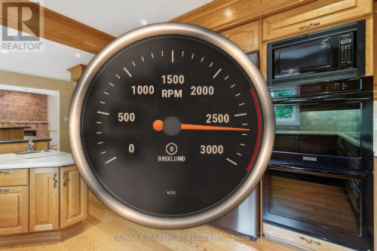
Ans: 2650 rpm
